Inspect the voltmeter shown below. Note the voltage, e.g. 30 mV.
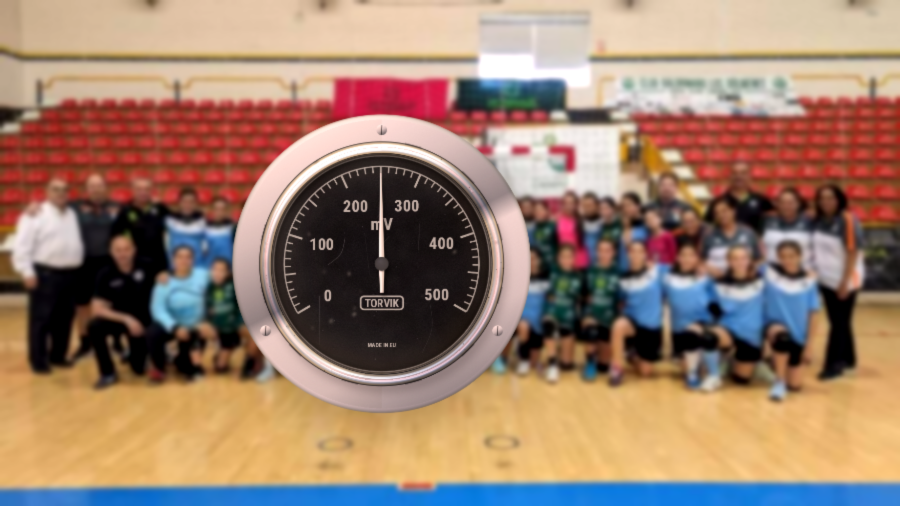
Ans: 250 mV
